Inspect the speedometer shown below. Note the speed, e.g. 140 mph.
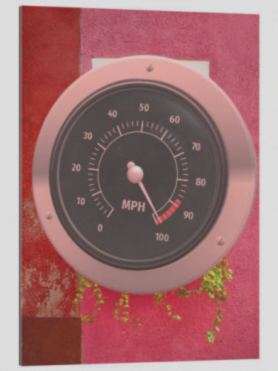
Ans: 98 mph
